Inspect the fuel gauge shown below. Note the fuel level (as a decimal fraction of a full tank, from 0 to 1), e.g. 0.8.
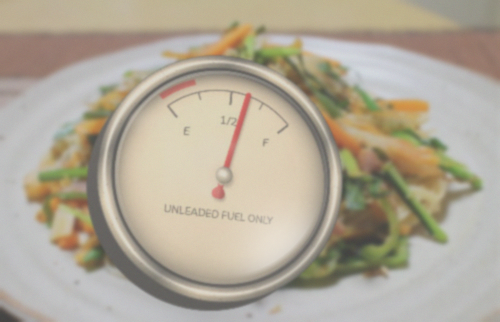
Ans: 0.625
